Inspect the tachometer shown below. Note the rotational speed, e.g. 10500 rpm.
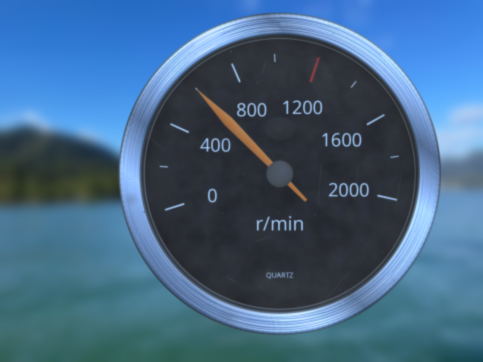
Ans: 600 rpm
